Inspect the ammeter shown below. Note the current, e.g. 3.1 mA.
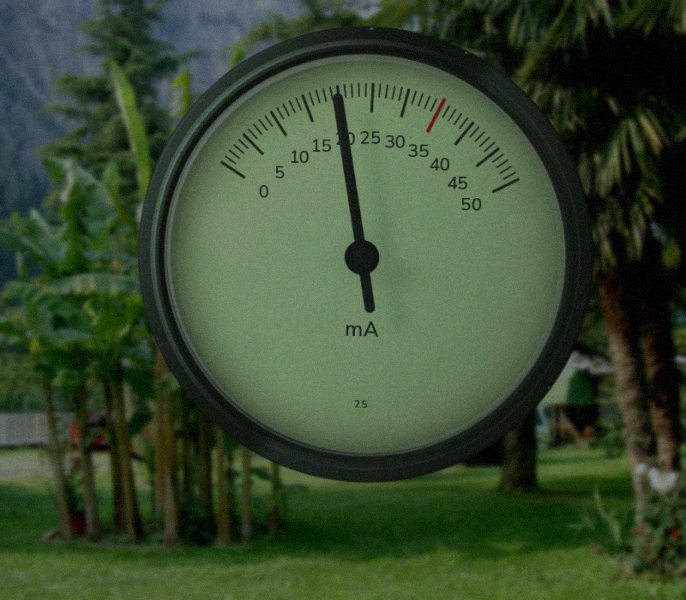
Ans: 20 mA
